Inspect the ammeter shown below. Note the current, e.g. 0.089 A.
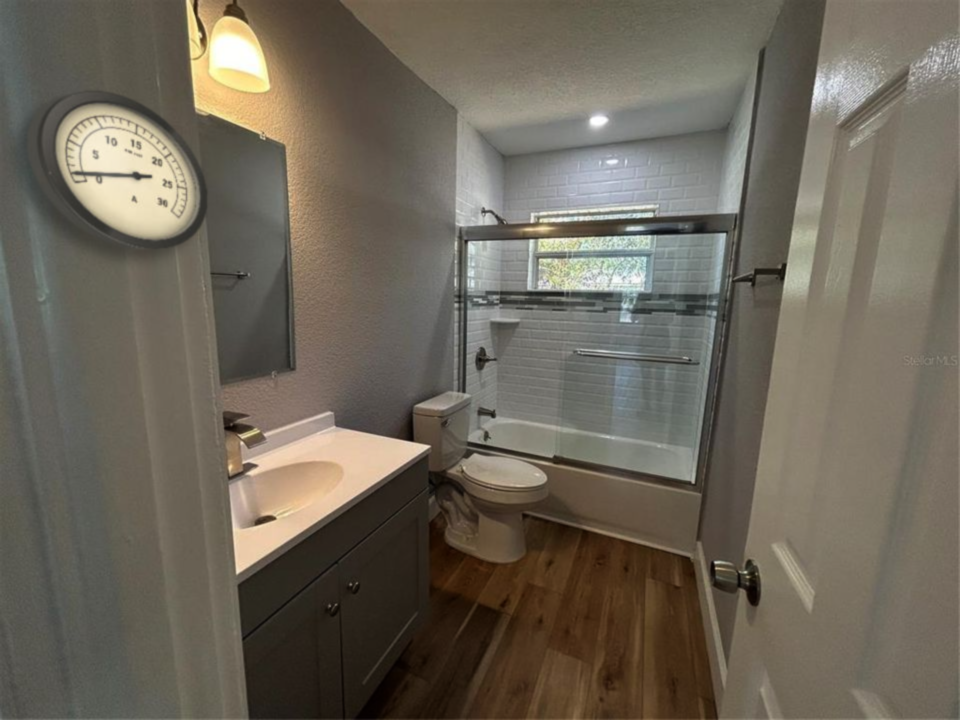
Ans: 1 A
